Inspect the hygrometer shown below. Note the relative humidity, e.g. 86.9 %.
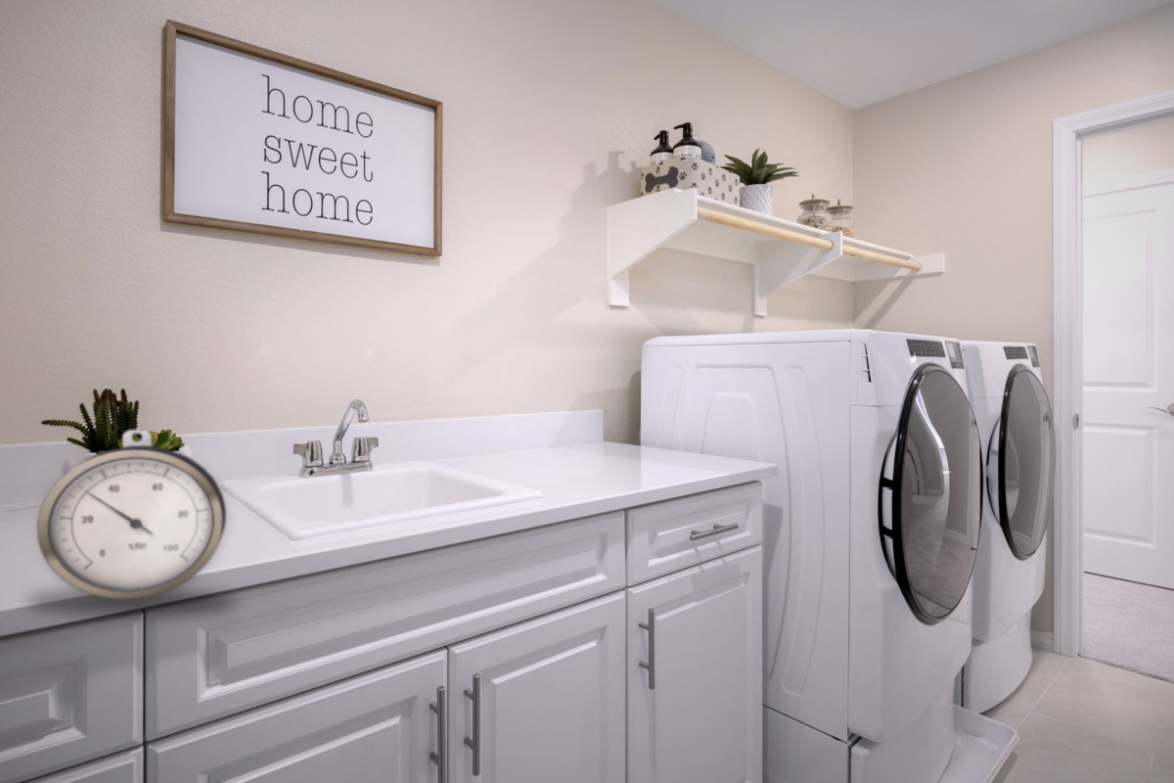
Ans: 32 %
